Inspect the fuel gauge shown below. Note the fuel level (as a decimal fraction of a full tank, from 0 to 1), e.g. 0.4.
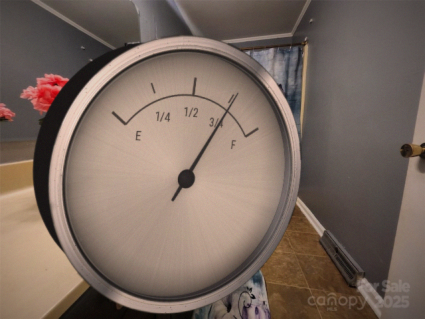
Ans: 0.75
